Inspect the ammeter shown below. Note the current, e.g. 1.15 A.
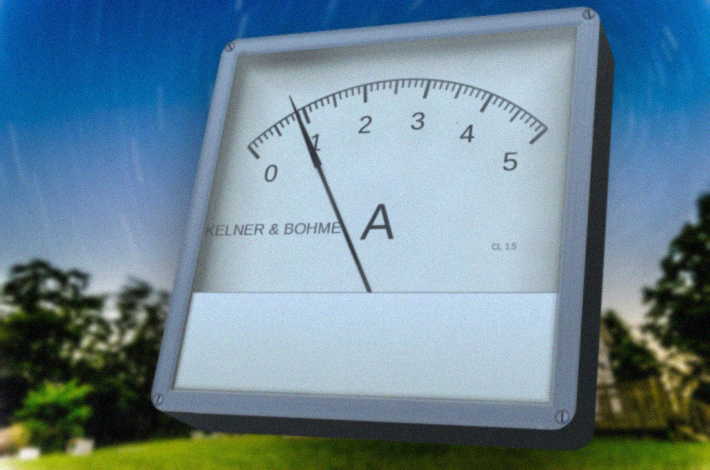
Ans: 0.9 A
